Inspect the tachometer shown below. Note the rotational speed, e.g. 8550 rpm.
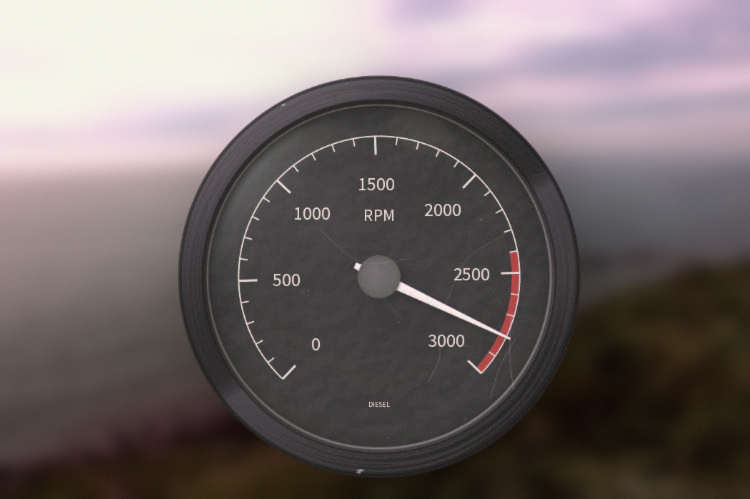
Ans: 2800 rpm
